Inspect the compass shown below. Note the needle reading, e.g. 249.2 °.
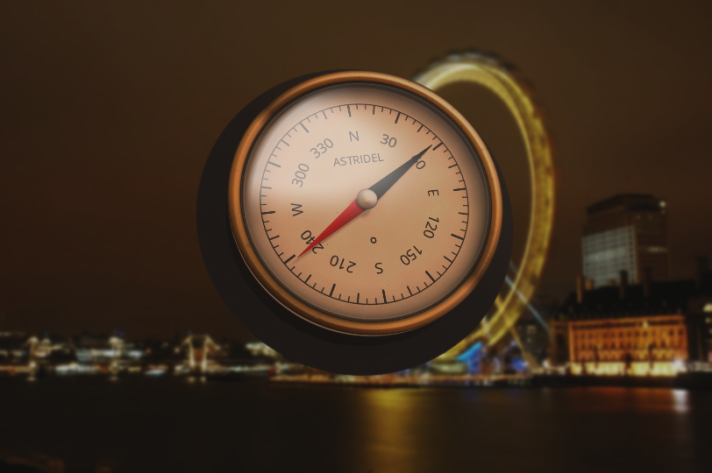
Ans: 237.5 °
